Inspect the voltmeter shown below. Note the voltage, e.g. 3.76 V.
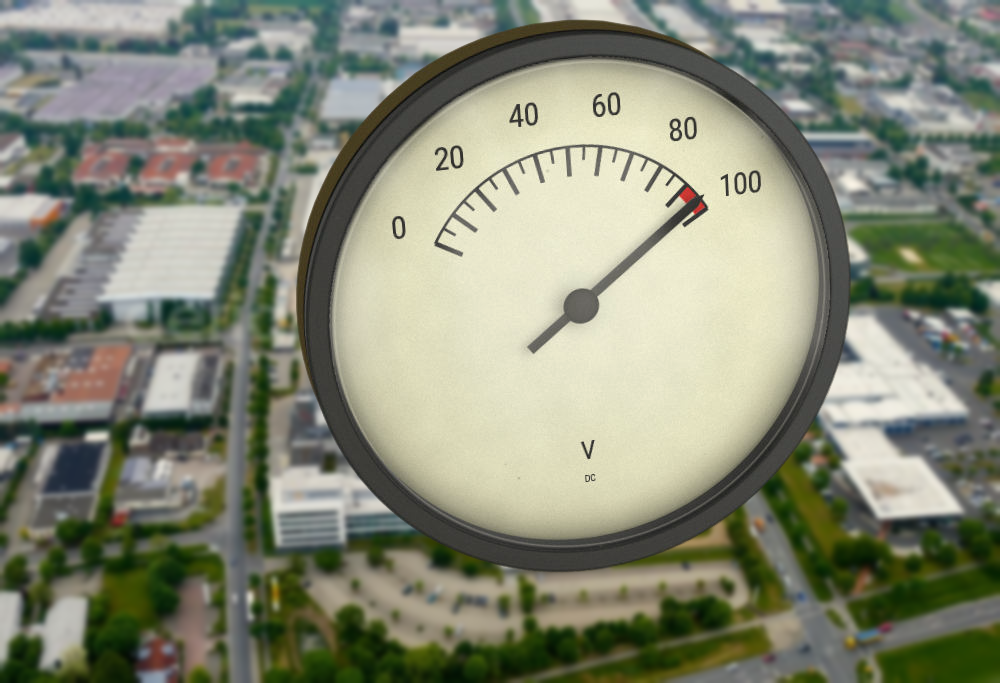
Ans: 95 V
